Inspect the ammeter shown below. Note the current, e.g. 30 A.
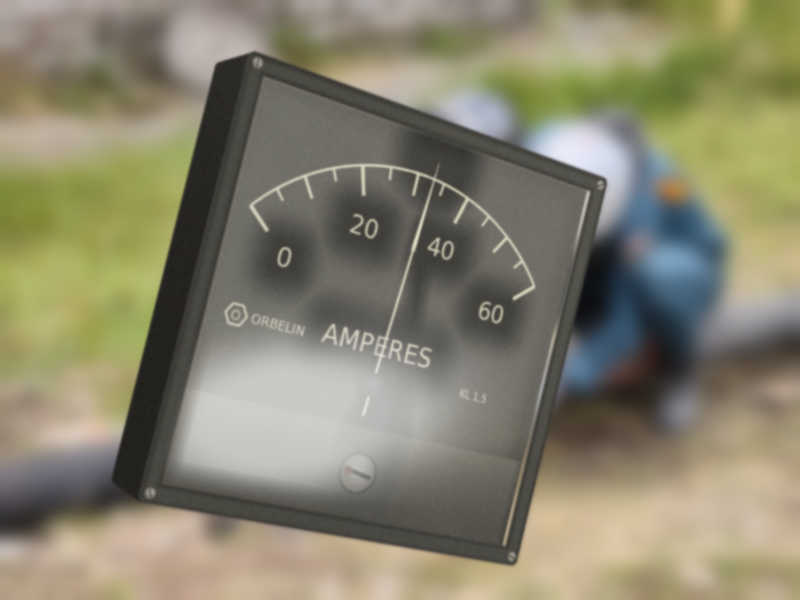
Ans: 32.5 A
